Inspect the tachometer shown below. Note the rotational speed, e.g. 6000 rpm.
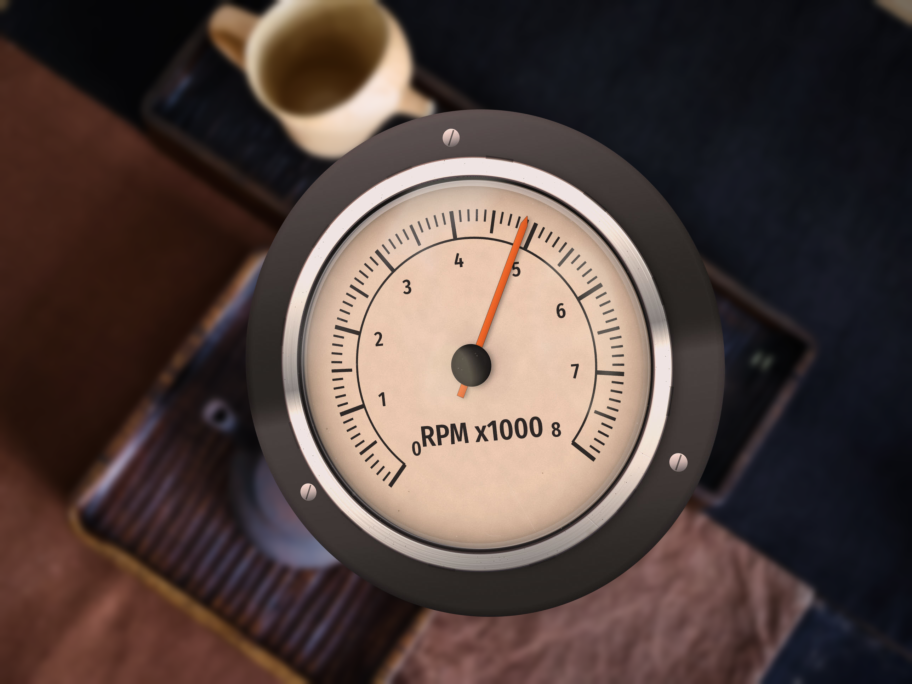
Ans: 4900 rpm
